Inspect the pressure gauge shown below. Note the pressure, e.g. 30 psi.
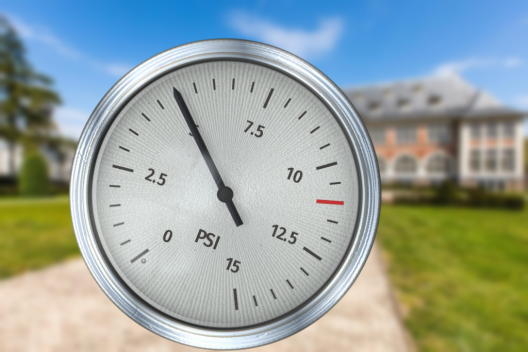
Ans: 5 psi
